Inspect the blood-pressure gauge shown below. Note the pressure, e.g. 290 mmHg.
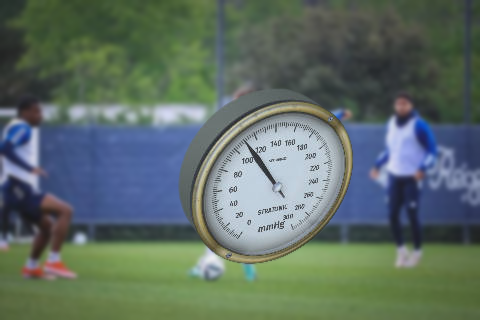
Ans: 110 mmHg
